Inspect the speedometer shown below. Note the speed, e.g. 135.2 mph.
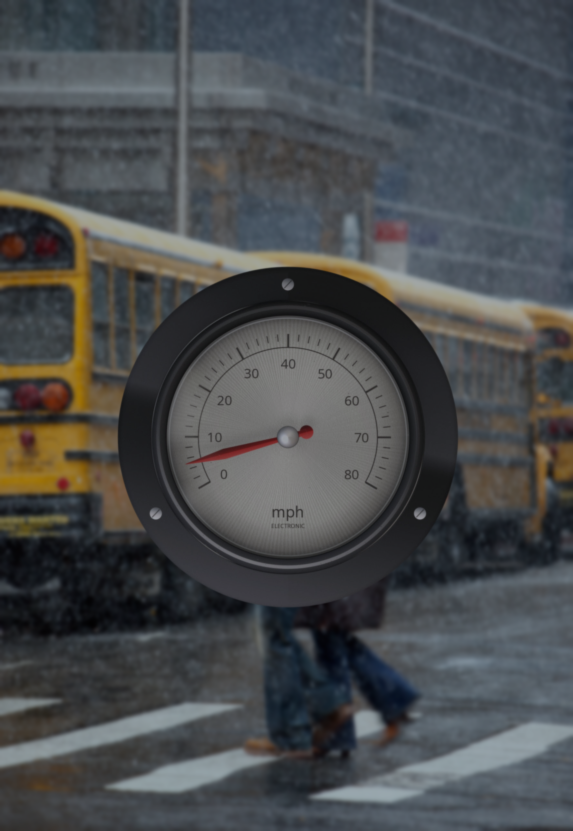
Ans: 5 mph
